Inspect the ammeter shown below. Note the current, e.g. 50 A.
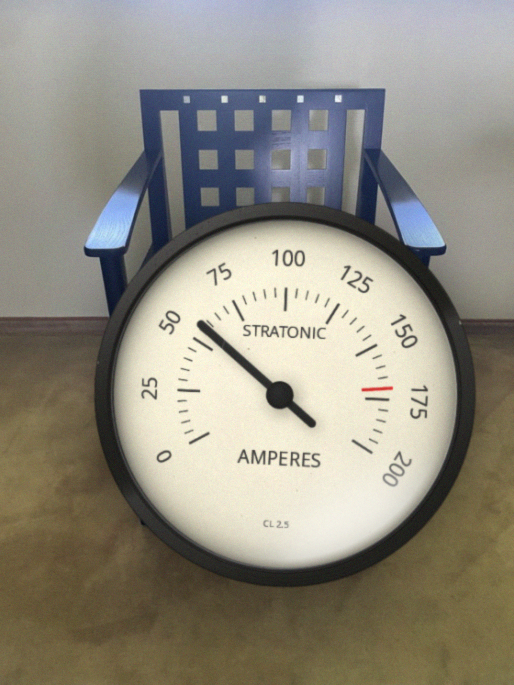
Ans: 57.5 A
